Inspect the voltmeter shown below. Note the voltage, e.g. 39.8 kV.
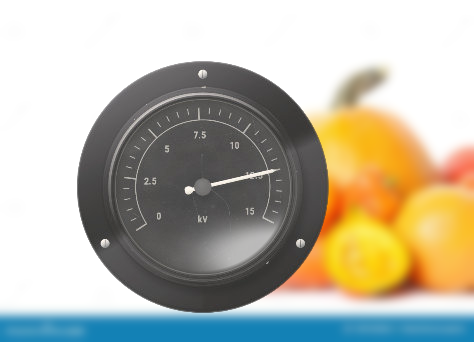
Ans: 12.5 kV
